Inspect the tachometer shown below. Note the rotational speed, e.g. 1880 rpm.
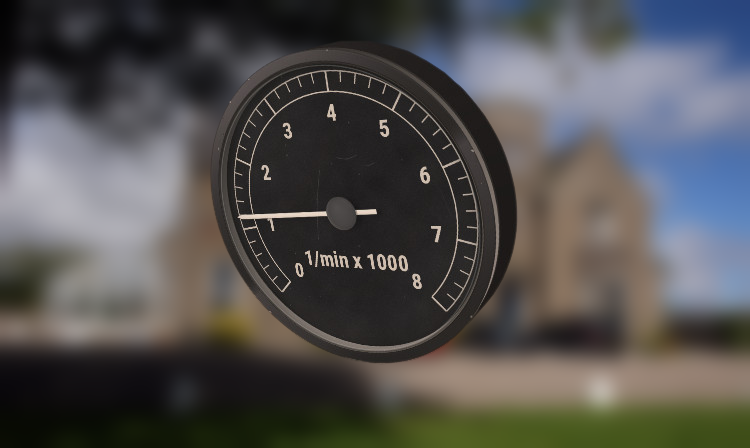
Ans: 1200 rpm
